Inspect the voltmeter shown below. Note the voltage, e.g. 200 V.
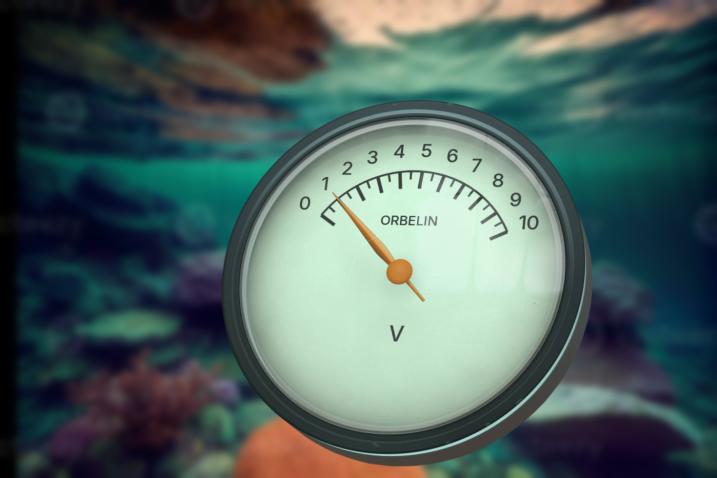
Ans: 1 V
